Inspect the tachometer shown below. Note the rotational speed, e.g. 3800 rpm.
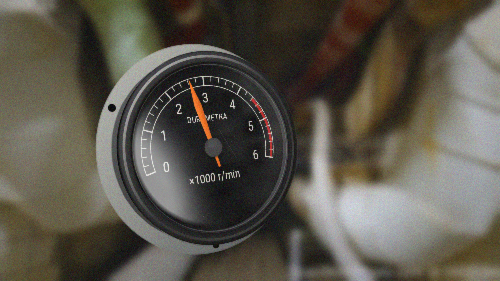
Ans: 2600 rpm
